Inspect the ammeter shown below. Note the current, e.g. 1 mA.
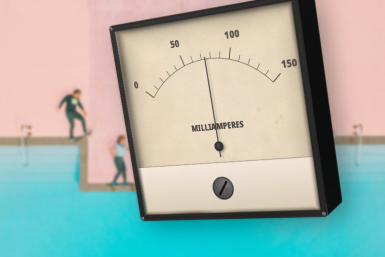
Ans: 75 mA
